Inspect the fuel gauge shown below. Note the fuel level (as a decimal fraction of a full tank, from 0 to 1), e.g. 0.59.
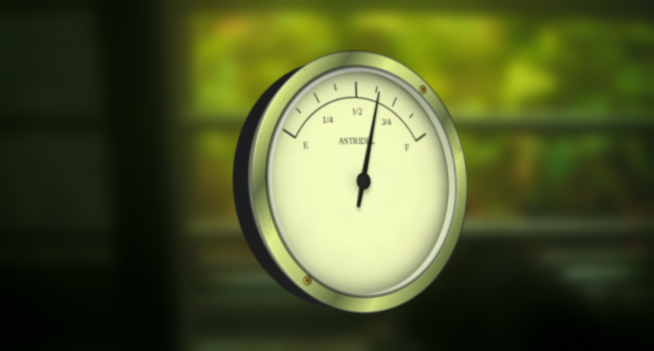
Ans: 0.625
